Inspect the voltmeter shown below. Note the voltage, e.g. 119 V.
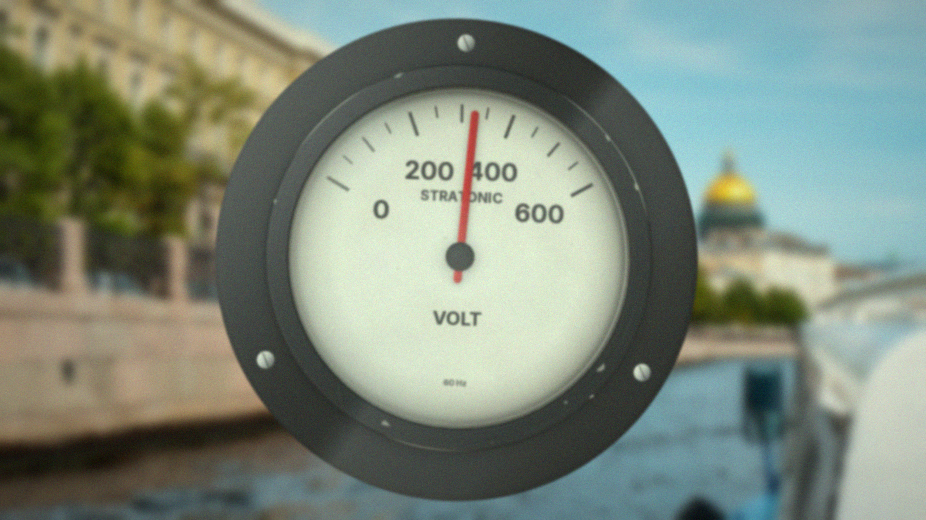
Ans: 325 V
